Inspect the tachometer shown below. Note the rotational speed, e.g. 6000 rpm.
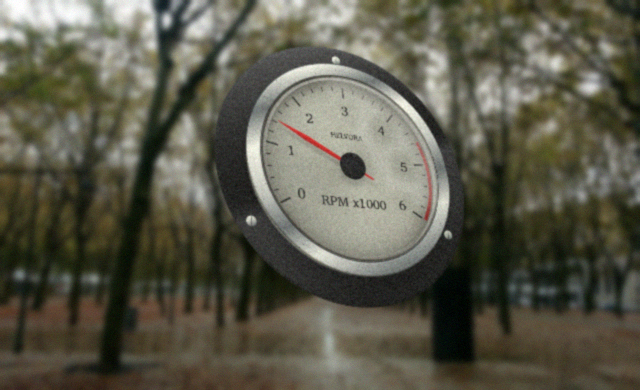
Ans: 1400 rpm
